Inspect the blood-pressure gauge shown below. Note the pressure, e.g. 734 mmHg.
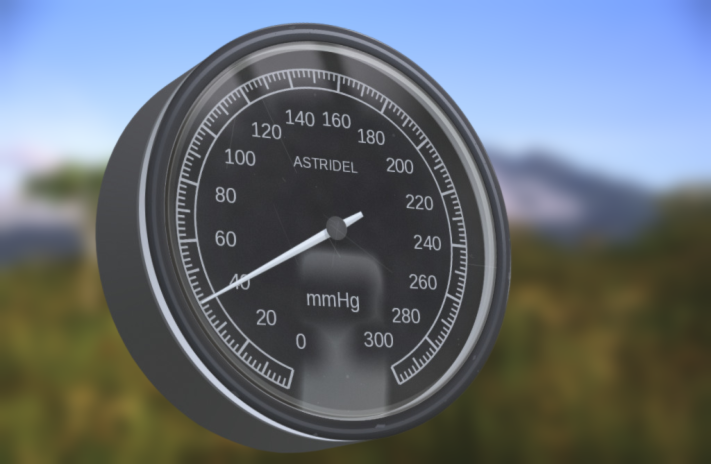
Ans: 40 mmHg
